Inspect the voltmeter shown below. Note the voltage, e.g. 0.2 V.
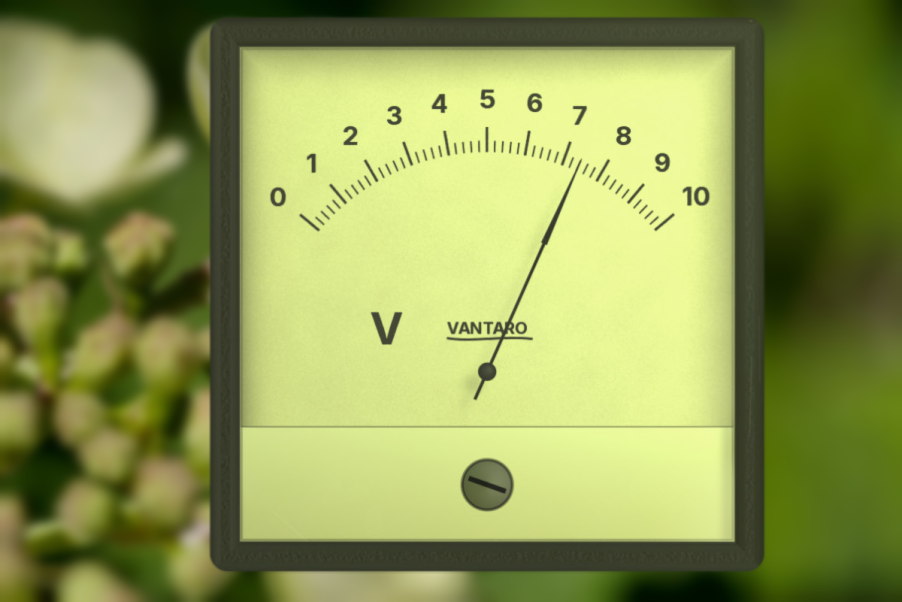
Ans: 7.4 V
